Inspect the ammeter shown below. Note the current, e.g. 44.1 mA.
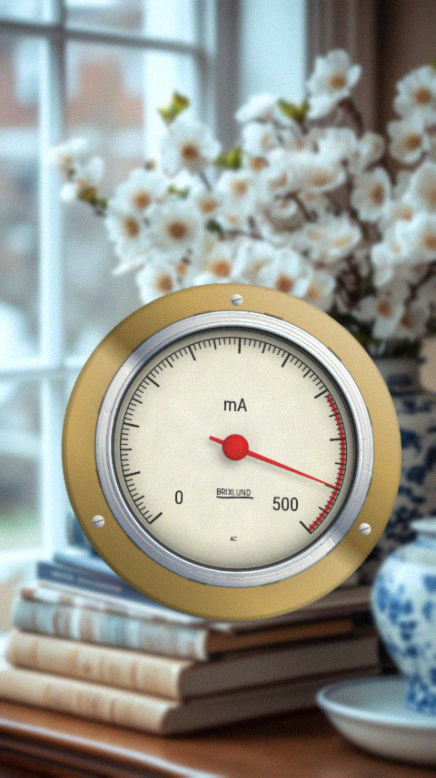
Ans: 450 mA
